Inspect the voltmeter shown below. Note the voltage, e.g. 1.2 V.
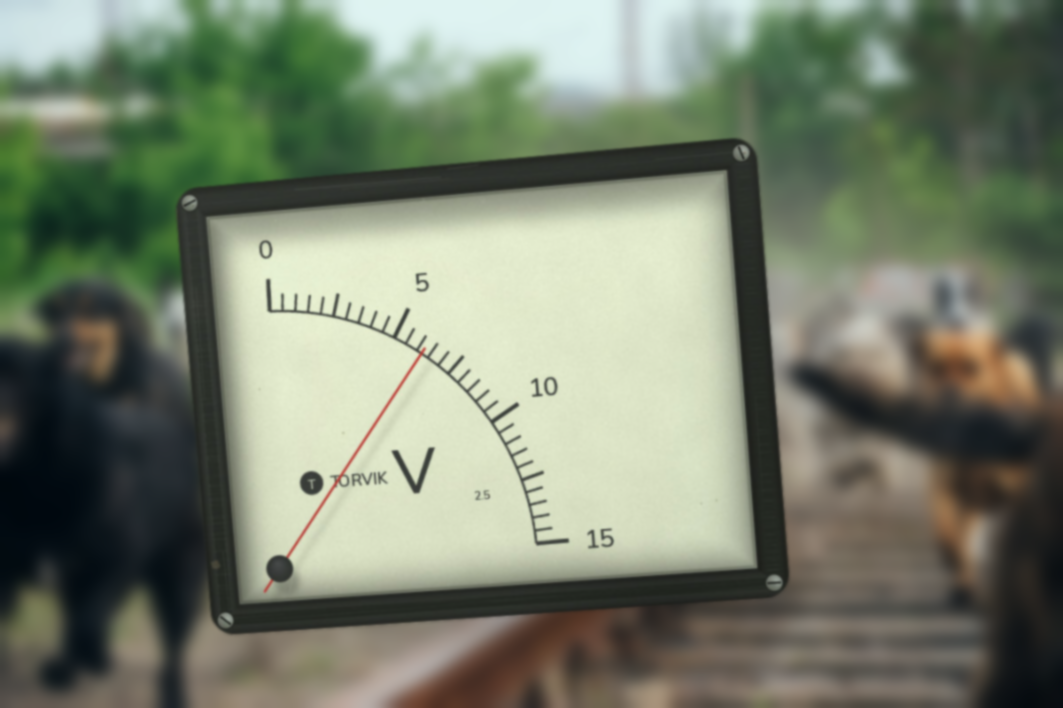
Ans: 6.25 V
